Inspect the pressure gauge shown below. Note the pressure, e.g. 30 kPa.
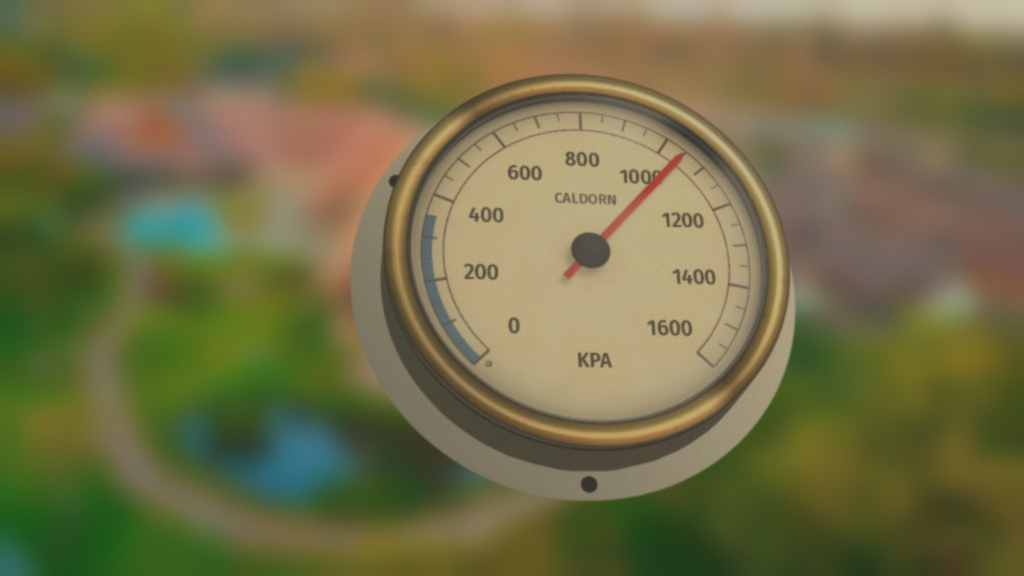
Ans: 1050 kPa
